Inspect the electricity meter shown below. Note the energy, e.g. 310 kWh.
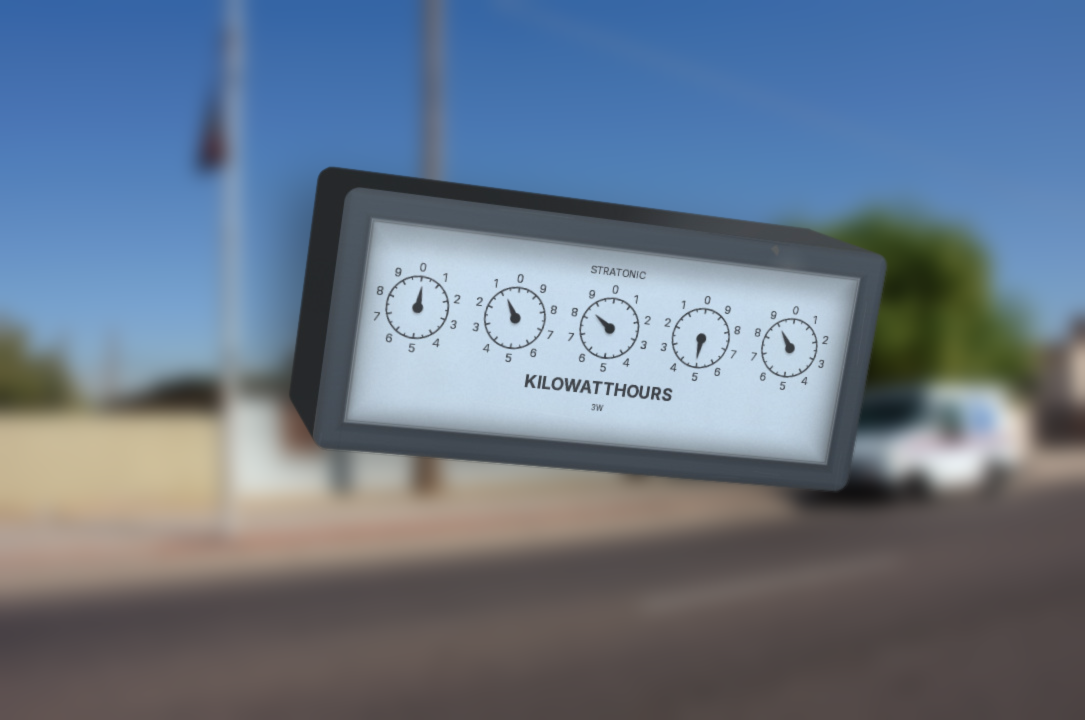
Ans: 849 kWh
